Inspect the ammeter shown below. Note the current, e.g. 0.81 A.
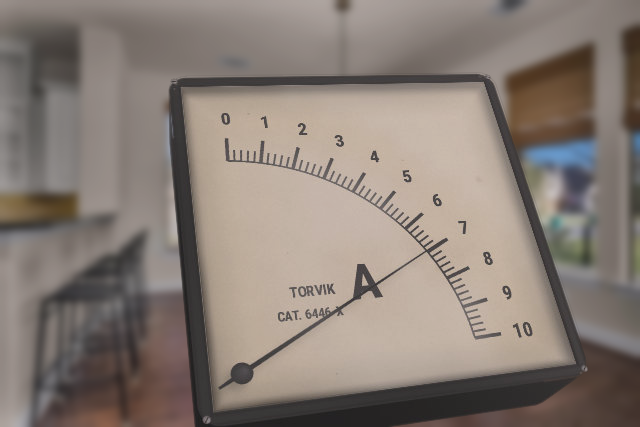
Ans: 7 A
